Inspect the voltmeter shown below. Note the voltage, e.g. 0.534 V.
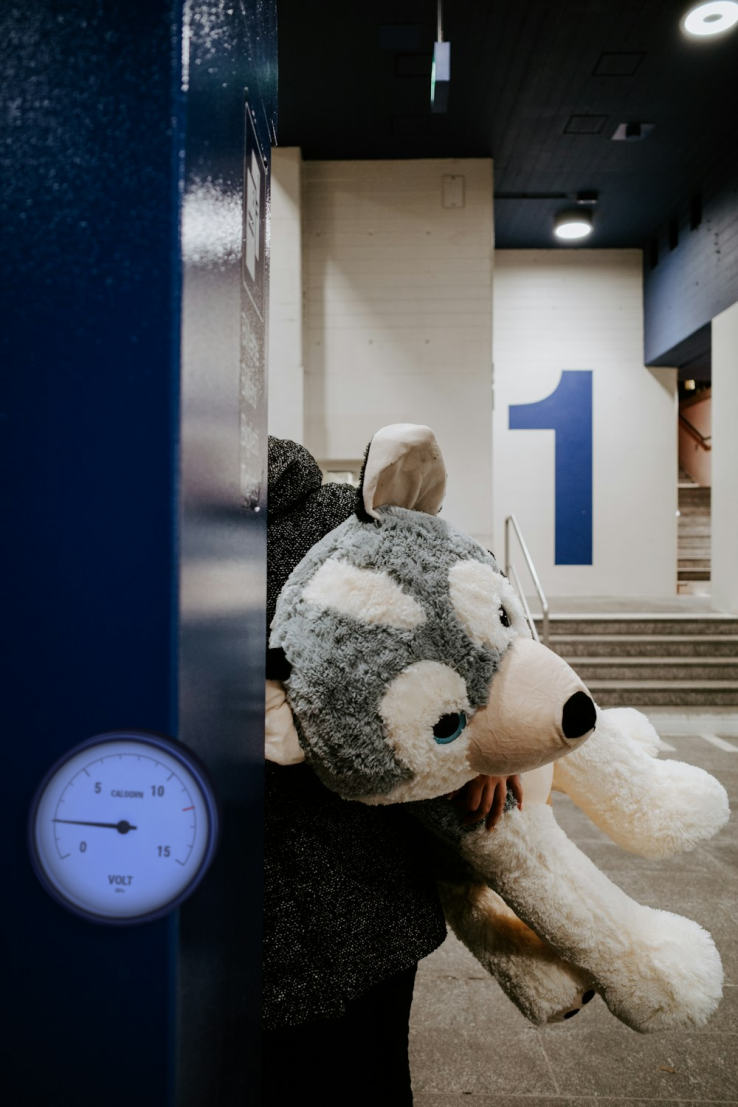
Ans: 2 V
